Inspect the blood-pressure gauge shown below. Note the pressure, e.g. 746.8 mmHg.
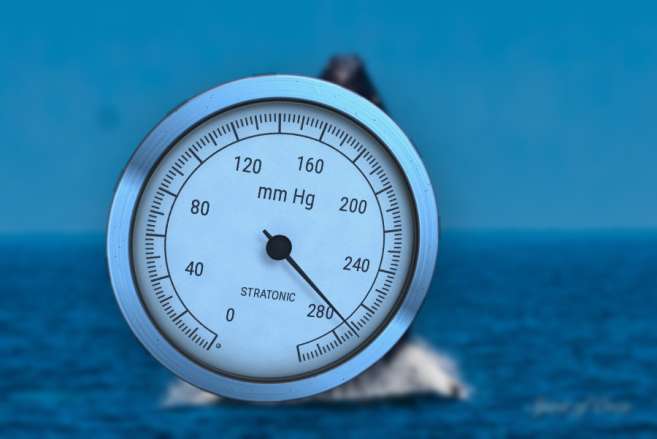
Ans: 272 mmHg
